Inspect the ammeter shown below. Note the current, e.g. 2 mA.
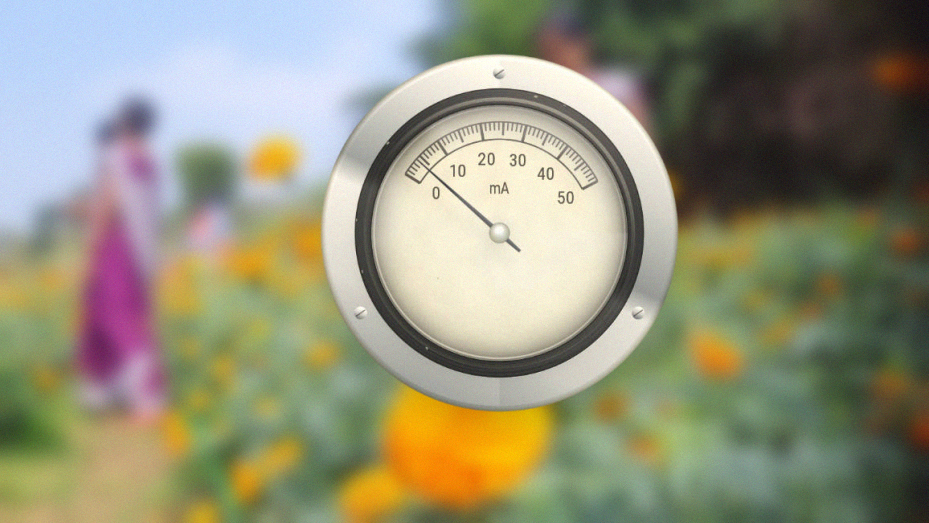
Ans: 4 mA
